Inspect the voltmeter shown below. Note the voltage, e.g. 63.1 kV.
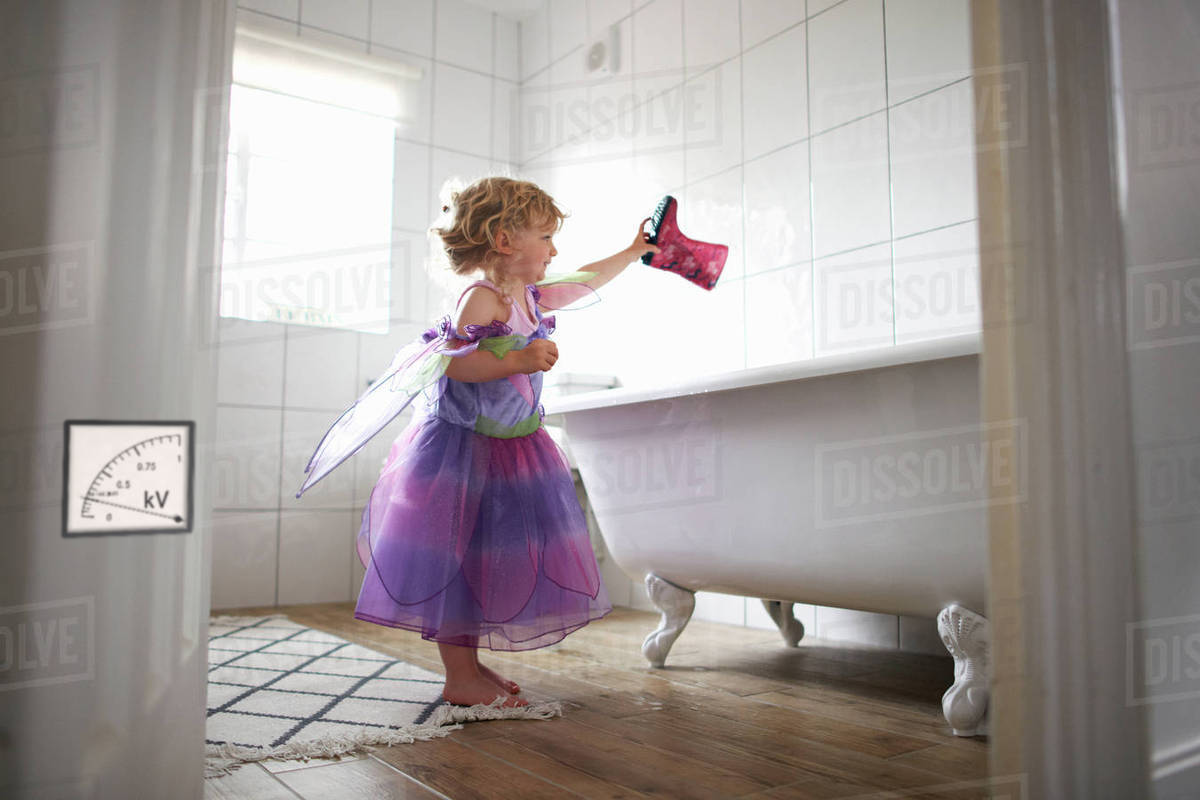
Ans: 0.25 kV
